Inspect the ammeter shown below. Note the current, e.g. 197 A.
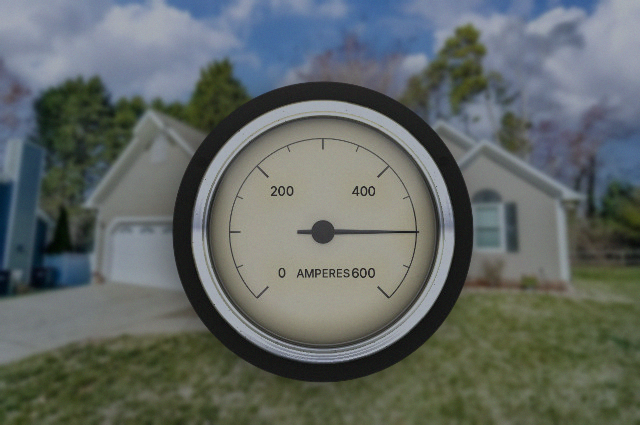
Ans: 500 A
